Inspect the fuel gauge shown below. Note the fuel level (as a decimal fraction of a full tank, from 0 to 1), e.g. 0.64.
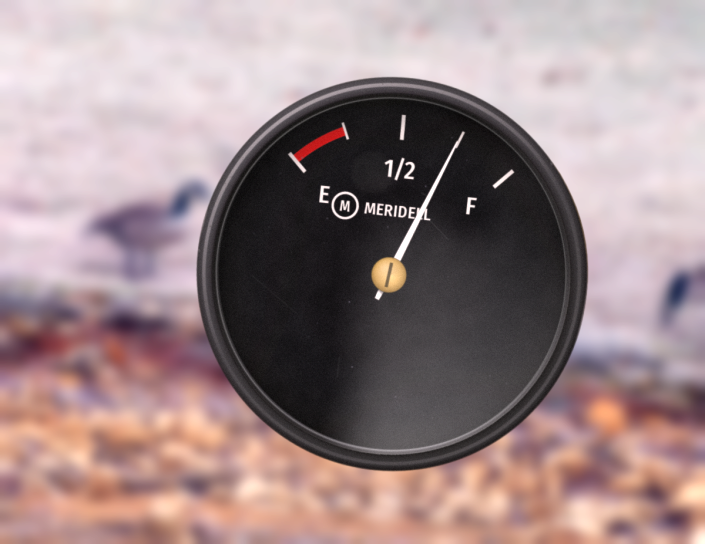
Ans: 0.75
